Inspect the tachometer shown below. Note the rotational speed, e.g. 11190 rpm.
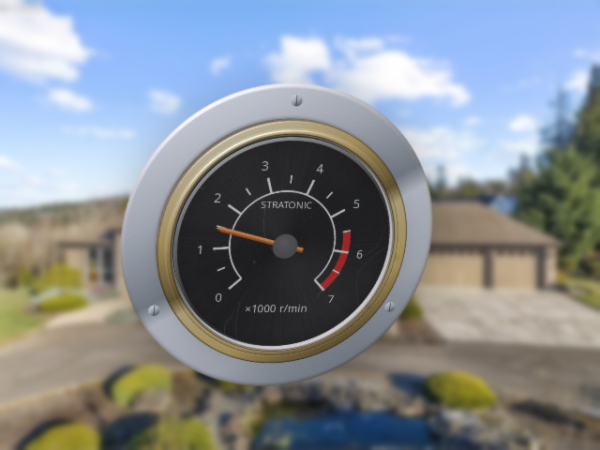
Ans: 1500 rpm
